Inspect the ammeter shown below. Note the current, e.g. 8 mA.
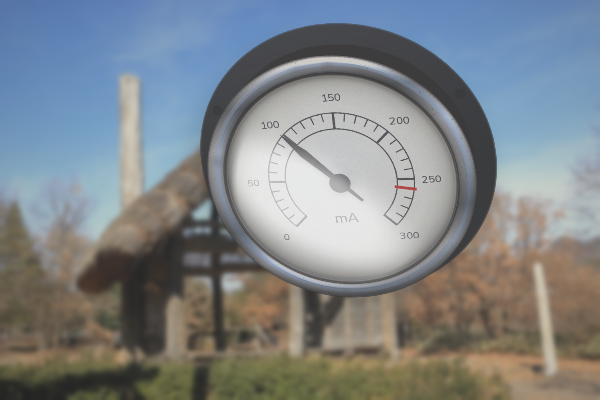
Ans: 100 mA
